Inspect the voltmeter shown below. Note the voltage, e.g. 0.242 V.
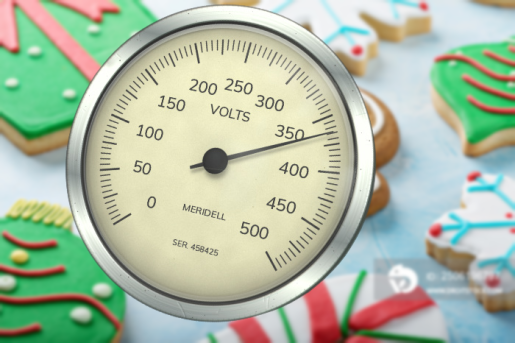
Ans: 365 V
